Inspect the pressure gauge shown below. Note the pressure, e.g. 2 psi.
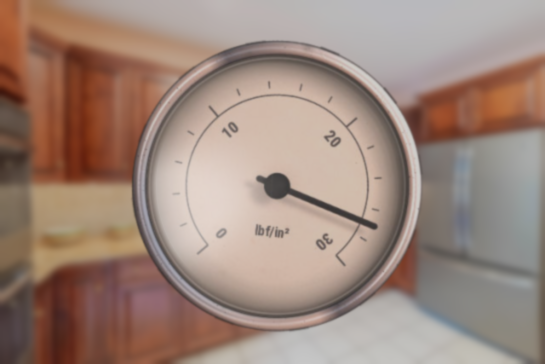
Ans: 27 psi
